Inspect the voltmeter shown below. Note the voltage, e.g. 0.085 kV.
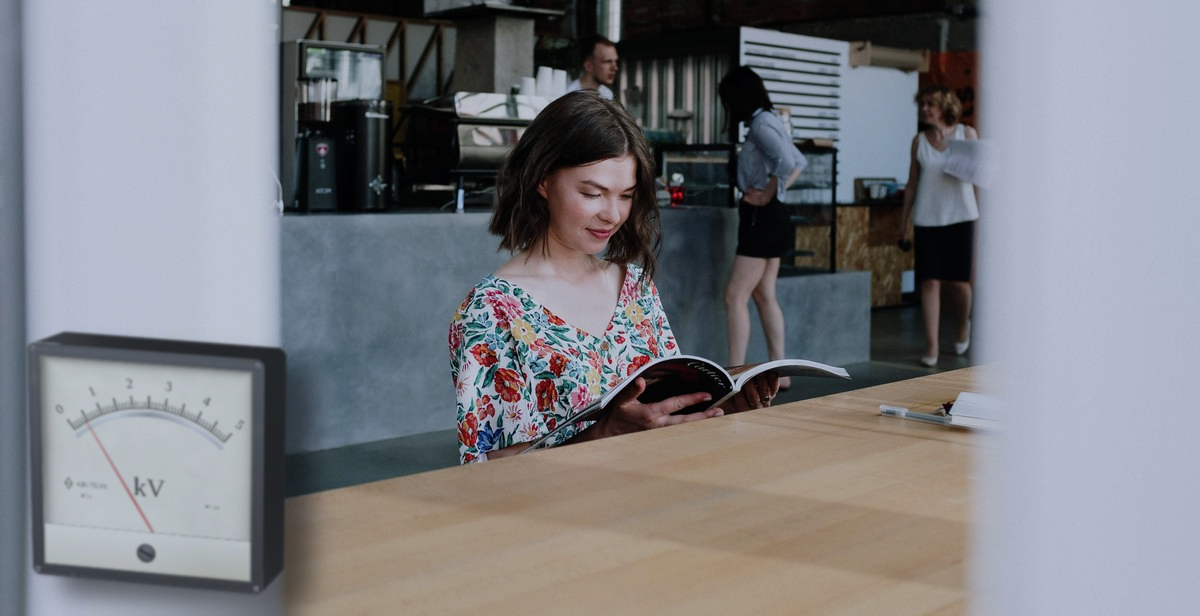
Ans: 0.5 kV
